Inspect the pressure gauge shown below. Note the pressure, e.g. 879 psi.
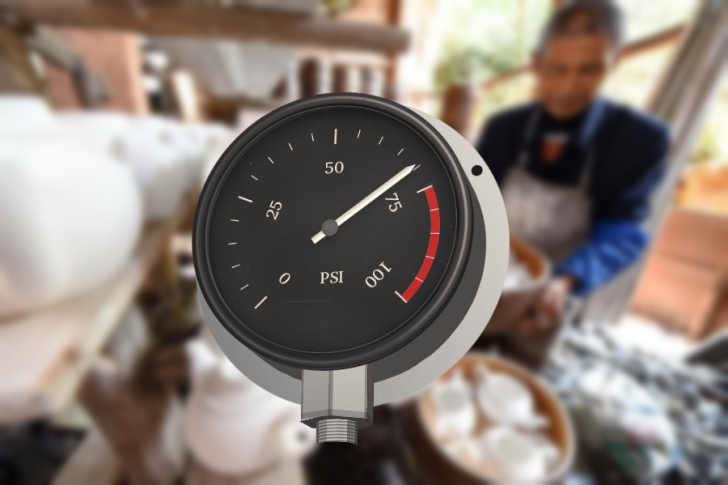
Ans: 70 psi
